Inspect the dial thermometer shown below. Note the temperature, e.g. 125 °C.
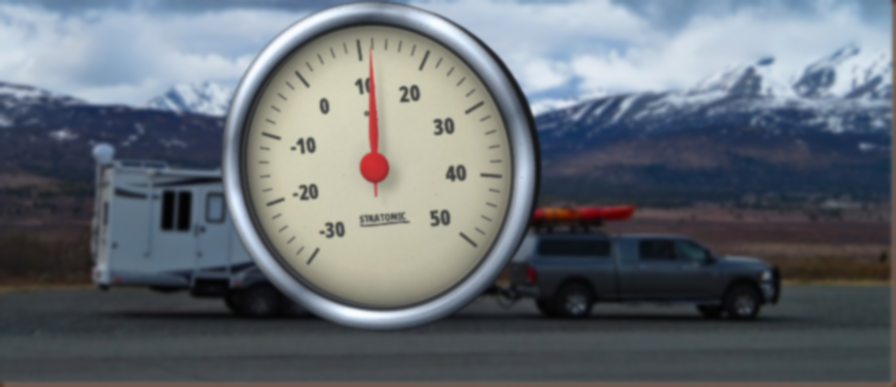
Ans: 12 °C
